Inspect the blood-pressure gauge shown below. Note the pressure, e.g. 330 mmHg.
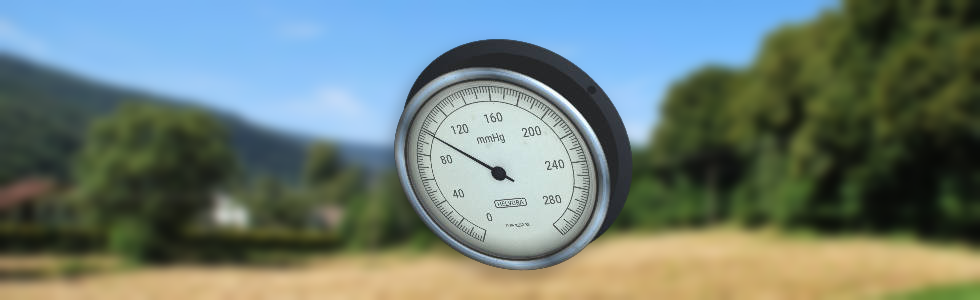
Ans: 100 mmHg
